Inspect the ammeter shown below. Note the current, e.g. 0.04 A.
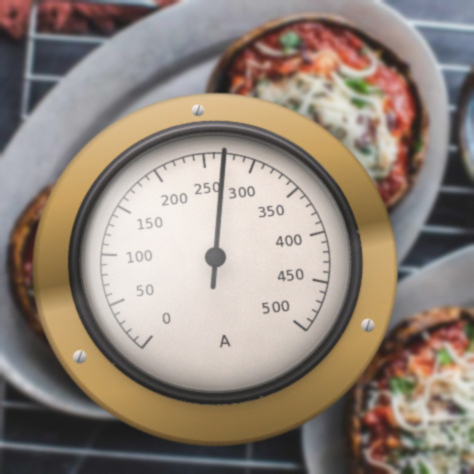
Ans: 270 A
